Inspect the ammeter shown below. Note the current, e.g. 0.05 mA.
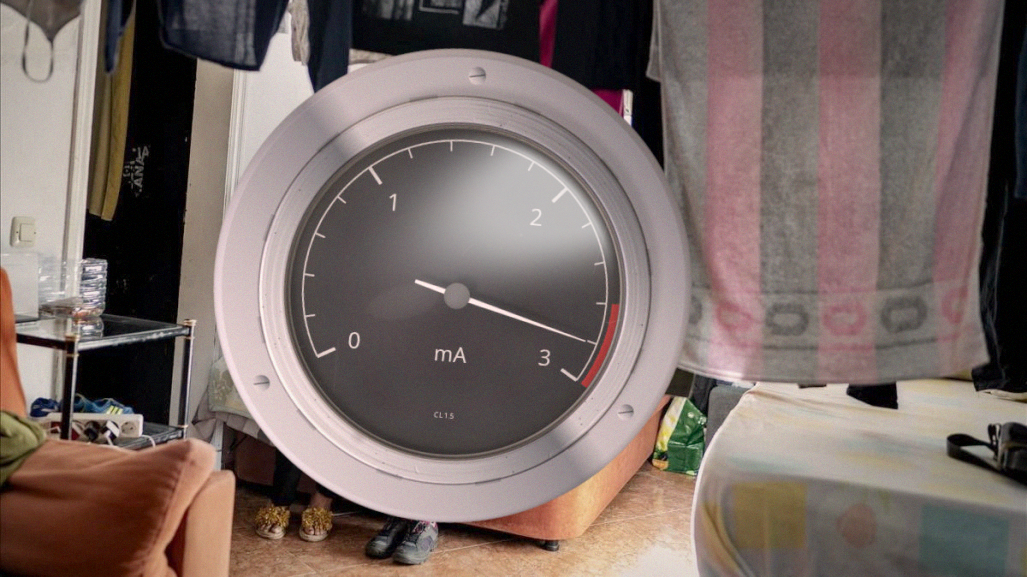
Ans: 2.8 mA
